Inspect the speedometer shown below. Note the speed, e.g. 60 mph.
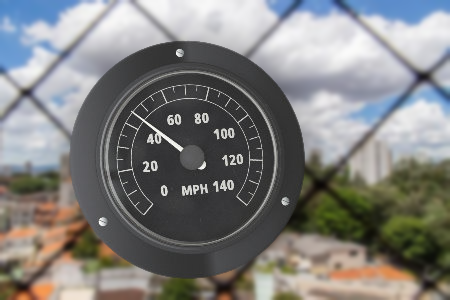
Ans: 45 mph
